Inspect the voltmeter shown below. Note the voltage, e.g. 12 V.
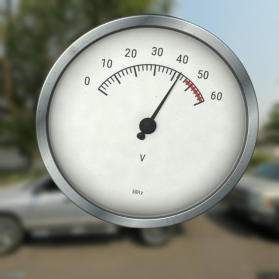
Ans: 42 V
